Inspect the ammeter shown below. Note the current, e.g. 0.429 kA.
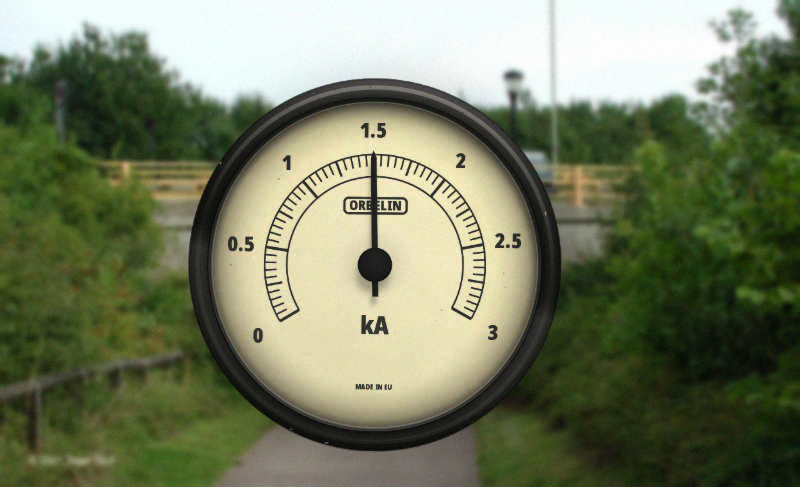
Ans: 1.5 kA
